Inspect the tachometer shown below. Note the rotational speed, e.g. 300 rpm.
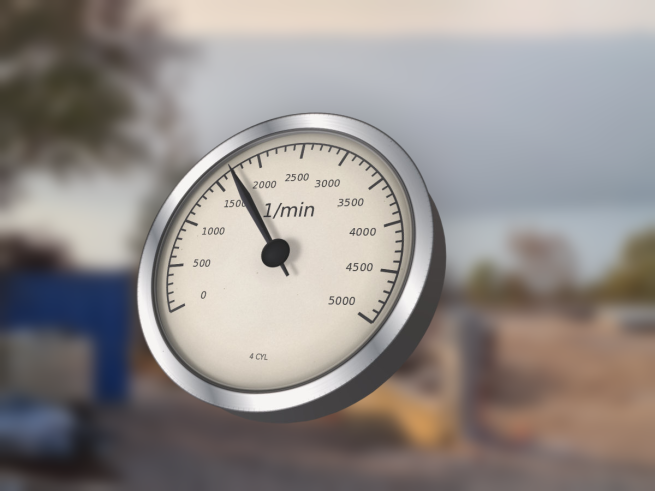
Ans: 1700 rpm
